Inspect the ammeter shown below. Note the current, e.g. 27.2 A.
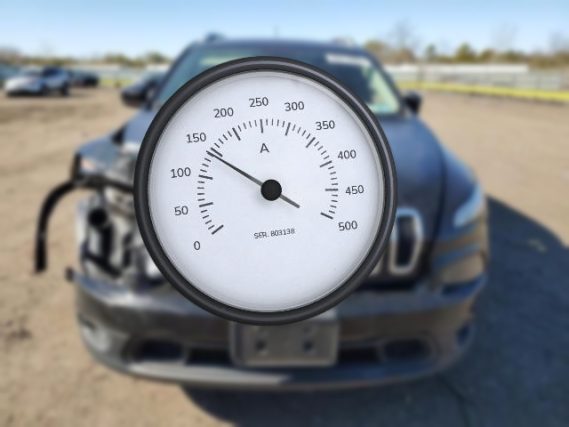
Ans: 140 A
